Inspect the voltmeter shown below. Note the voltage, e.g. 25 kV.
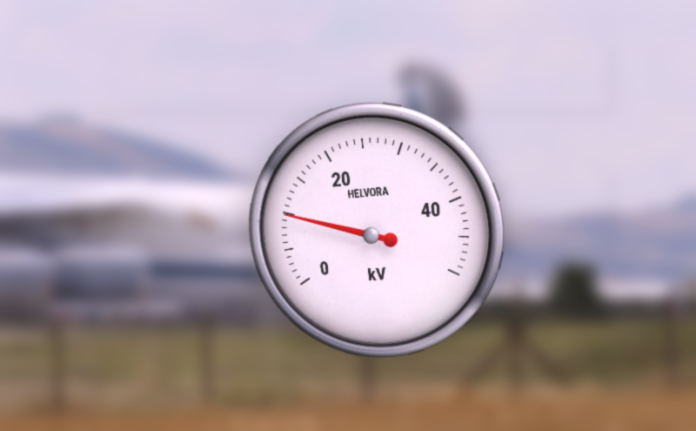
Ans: 10 kV
